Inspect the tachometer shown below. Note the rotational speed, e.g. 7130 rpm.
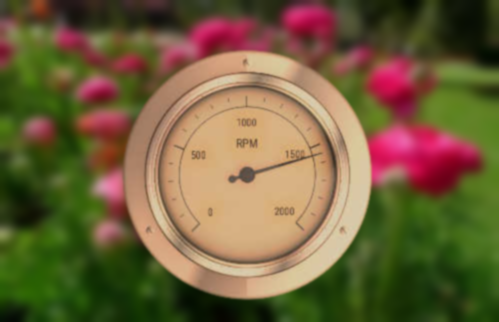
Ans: 1550 rpm
